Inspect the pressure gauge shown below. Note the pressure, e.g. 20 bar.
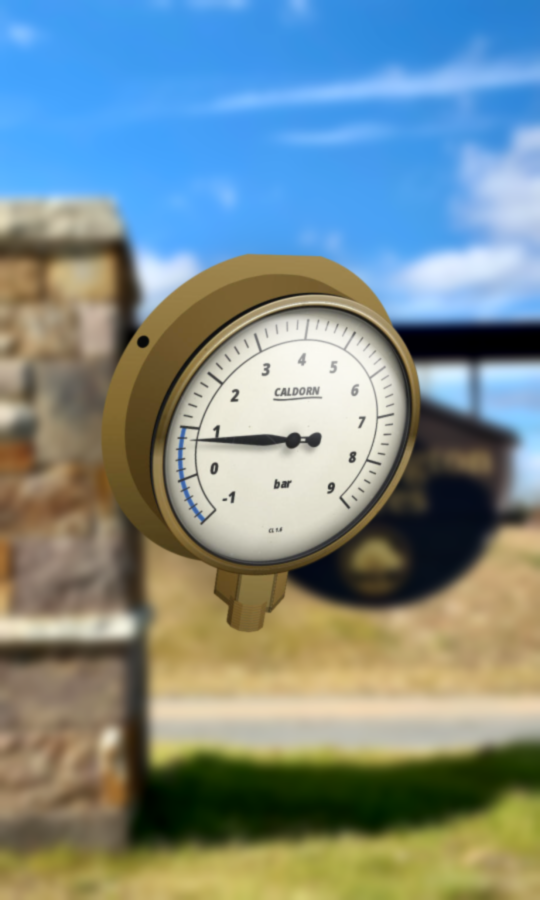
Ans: 0.8 bar
